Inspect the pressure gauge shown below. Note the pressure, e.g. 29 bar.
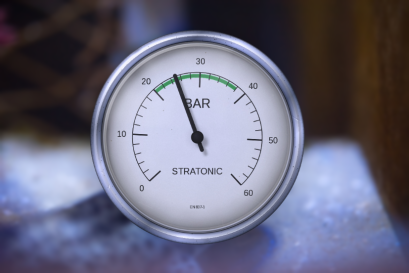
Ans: 25 bar
